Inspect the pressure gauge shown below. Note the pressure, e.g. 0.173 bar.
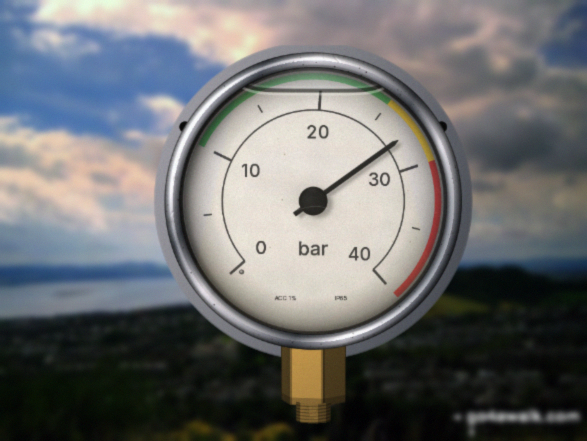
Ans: 27.5 bar
